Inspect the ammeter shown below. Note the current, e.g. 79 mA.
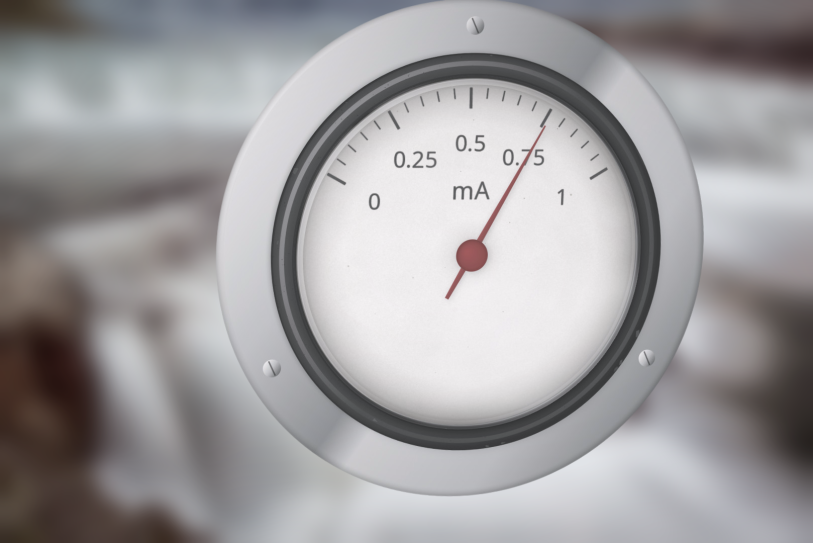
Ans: 0.75 mA
